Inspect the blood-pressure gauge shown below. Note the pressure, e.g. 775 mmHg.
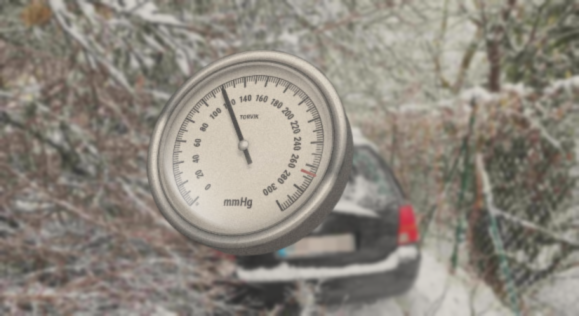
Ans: 120 mmHg
